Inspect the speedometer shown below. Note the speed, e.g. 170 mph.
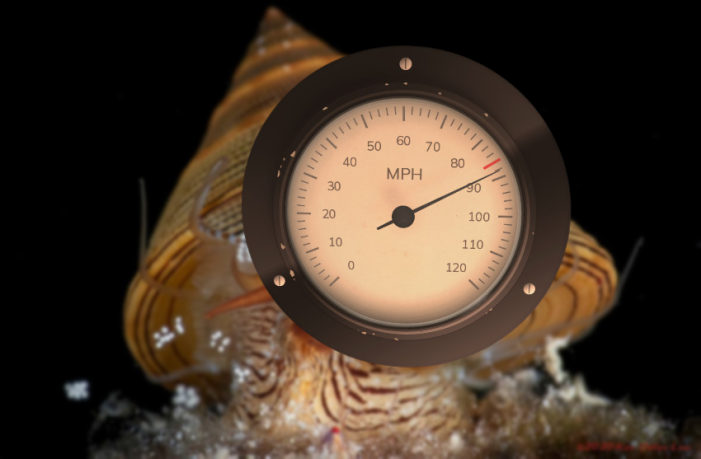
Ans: 88 mph
